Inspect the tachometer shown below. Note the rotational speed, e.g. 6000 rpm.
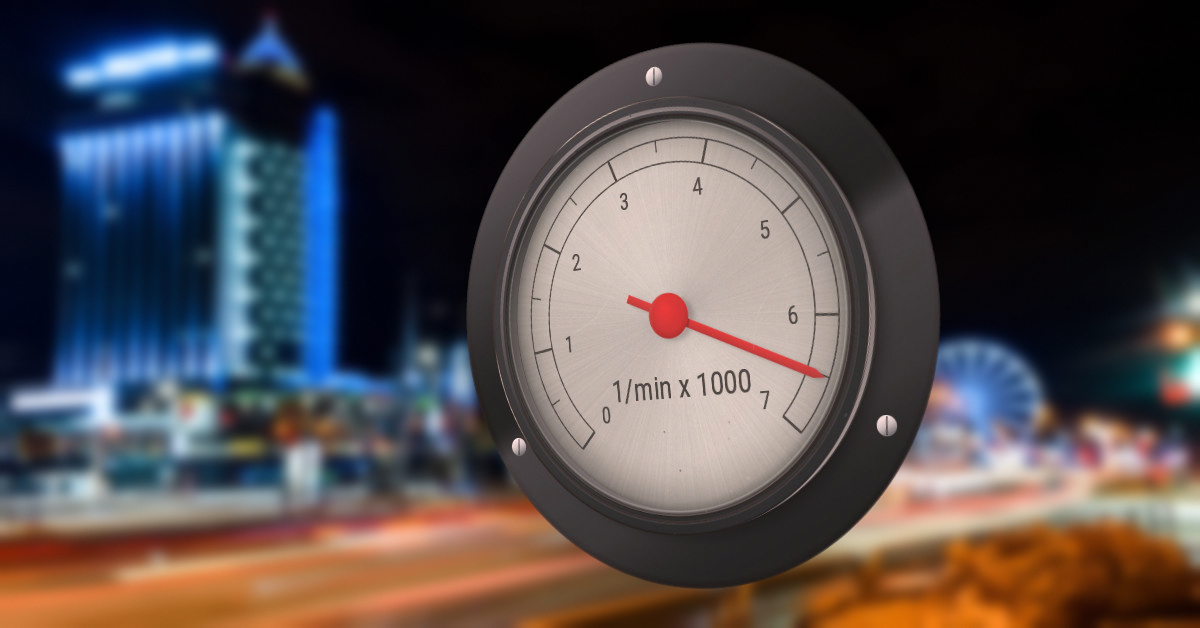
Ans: 6500 rpm
